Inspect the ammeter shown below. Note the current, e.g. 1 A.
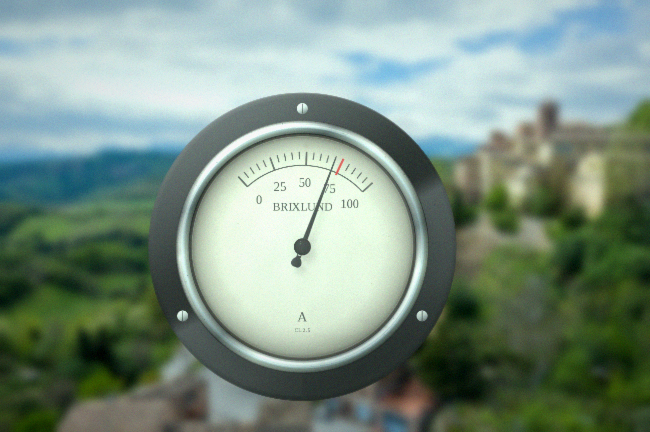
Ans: 70 A
